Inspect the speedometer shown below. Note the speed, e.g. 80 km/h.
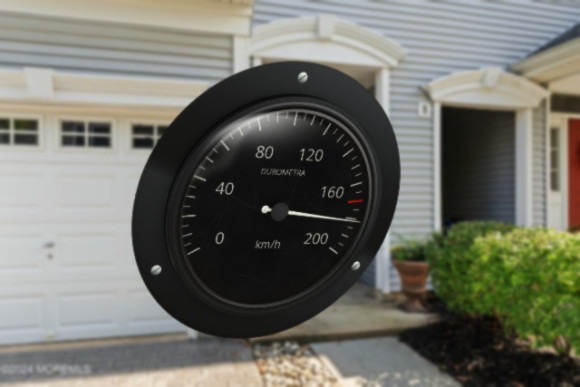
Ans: 180 km/h
